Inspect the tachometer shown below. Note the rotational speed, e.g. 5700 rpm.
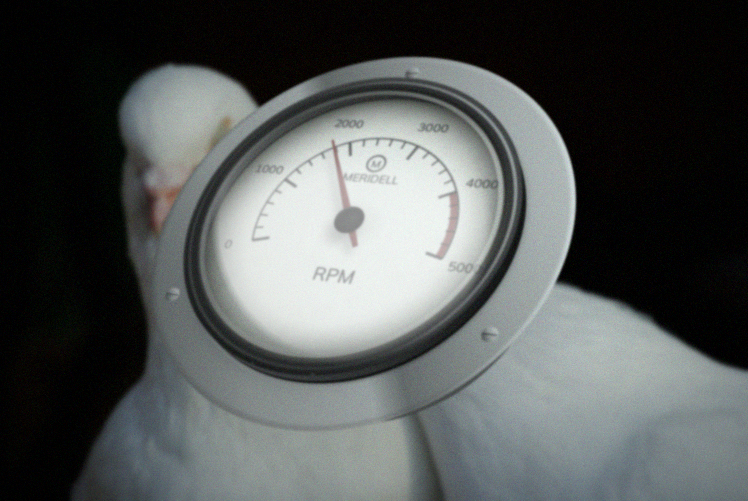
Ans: 1800 rpm
